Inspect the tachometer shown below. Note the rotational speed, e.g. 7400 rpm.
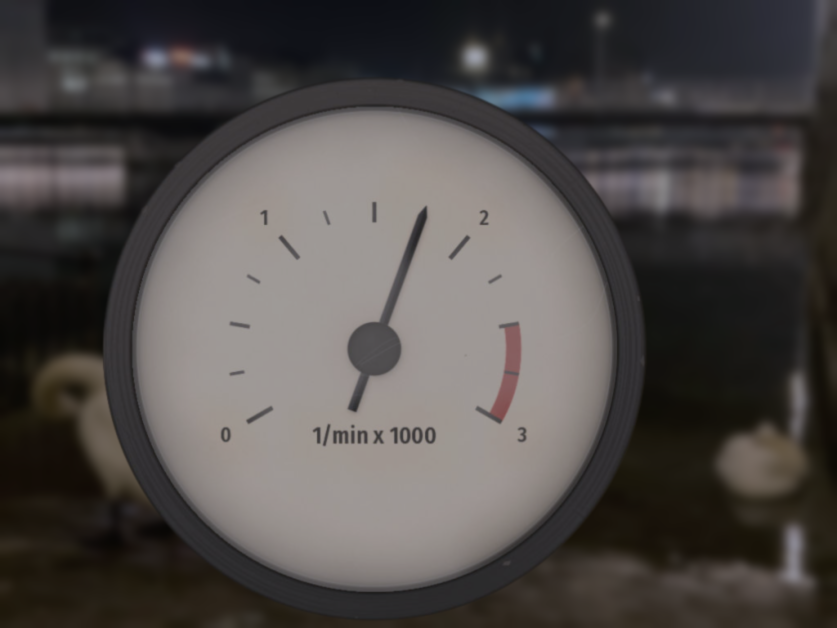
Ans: 1750 rpm
